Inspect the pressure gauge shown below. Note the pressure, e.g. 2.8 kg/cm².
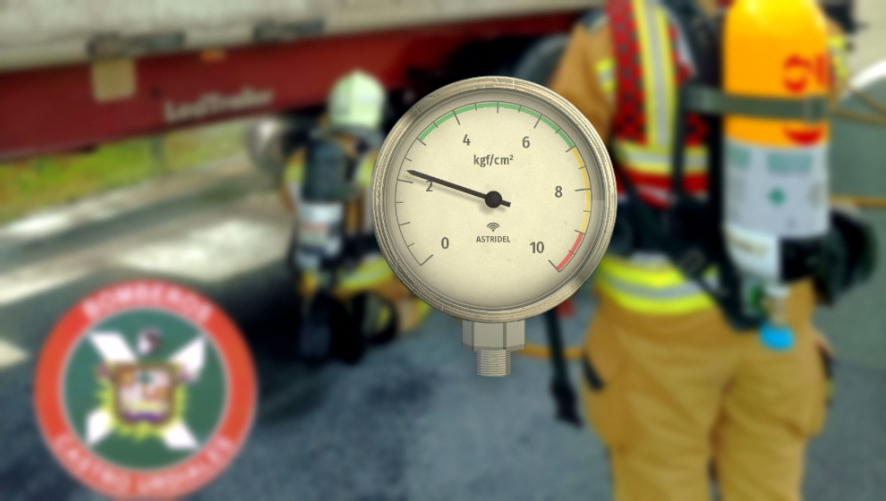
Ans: 2.25 kg/cm²
